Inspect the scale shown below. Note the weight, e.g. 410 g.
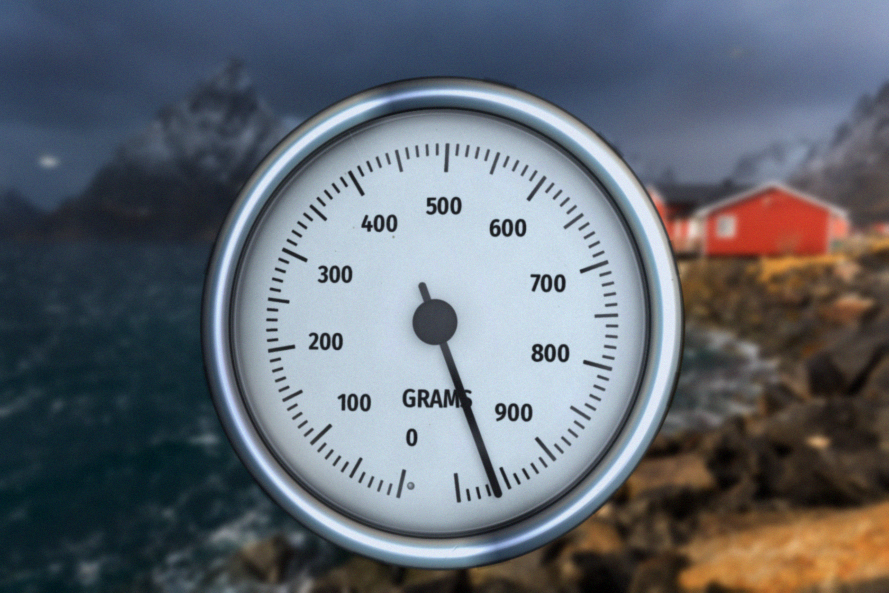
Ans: 960 g
